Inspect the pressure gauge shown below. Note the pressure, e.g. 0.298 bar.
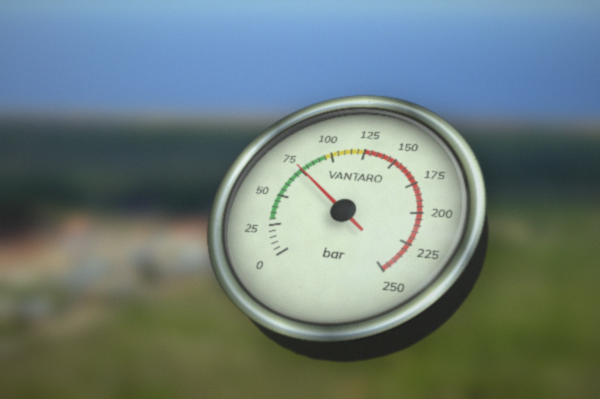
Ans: 75 bar
